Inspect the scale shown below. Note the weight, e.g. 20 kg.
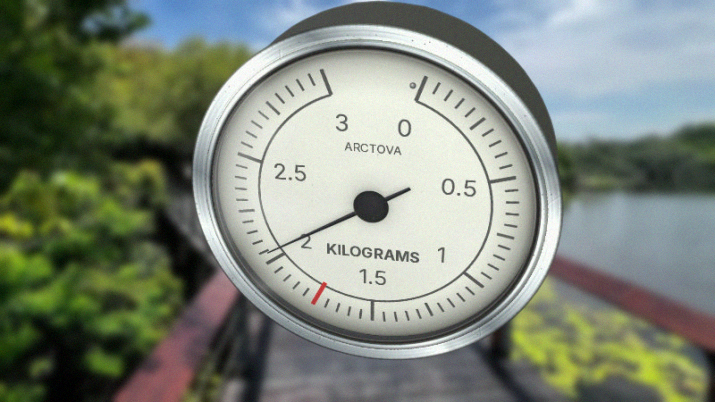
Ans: 2.05 kg
